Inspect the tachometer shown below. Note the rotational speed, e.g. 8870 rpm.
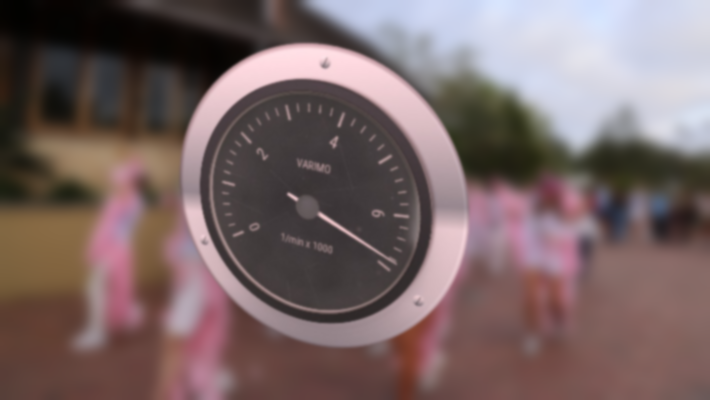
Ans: 6800 rpm
